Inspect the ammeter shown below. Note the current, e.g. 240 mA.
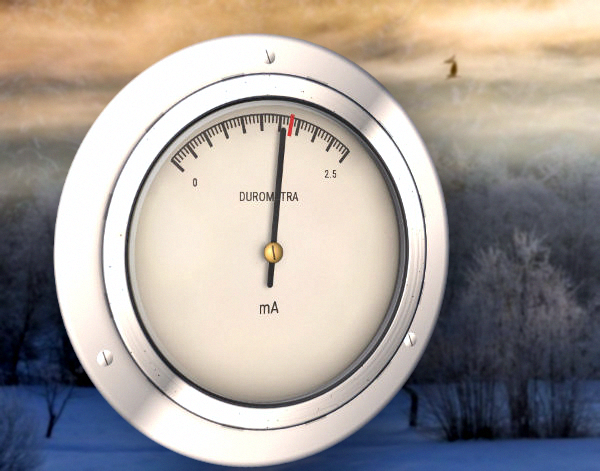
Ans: 1.5 mA
